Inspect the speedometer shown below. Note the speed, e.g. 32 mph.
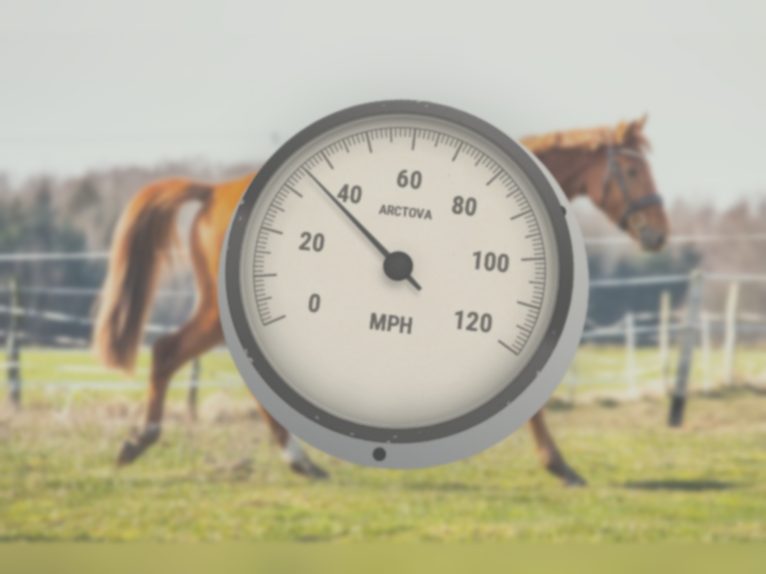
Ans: 35 mph
